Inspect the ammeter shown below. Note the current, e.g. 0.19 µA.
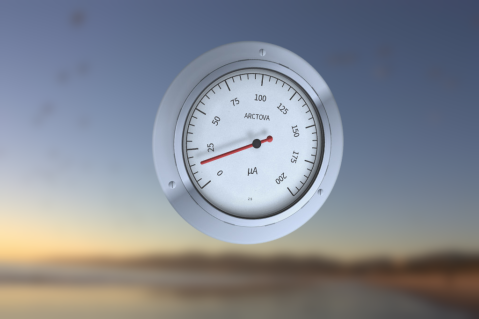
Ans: 15 µA
